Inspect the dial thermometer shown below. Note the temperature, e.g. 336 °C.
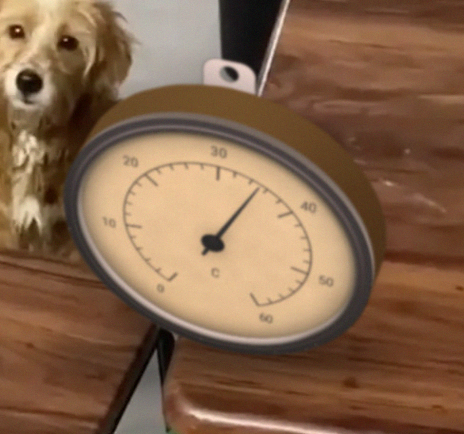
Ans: 35 °C
